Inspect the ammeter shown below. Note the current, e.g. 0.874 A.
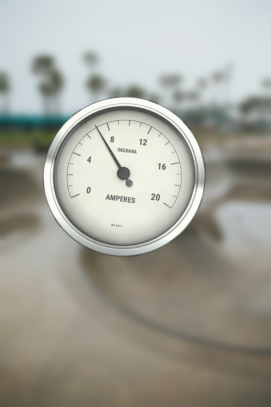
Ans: 7 A
